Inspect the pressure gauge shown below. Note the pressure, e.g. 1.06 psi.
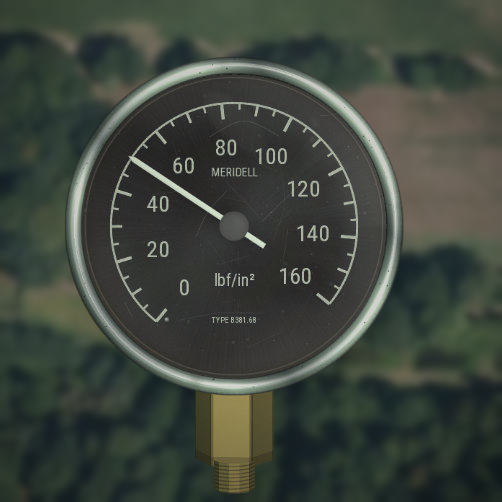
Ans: 50 psi
